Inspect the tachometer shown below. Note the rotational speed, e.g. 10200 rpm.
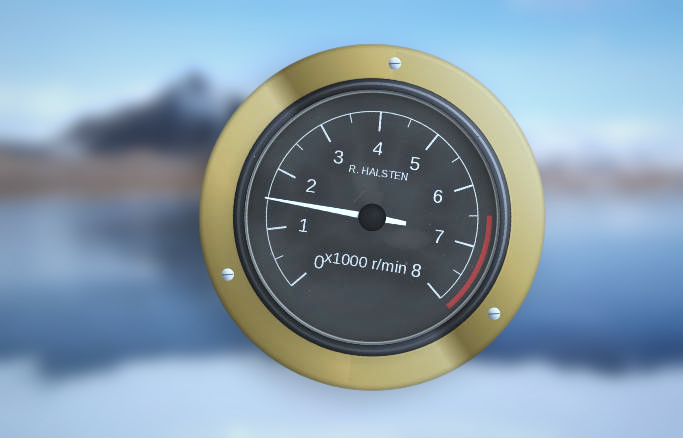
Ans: 1500 rpm
